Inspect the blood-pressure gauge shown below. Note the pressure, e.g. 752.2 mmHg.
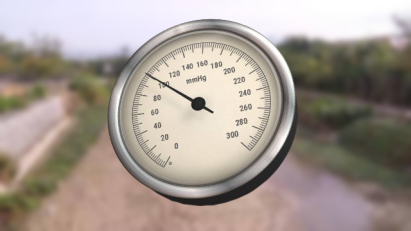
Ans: 100 mmHg
